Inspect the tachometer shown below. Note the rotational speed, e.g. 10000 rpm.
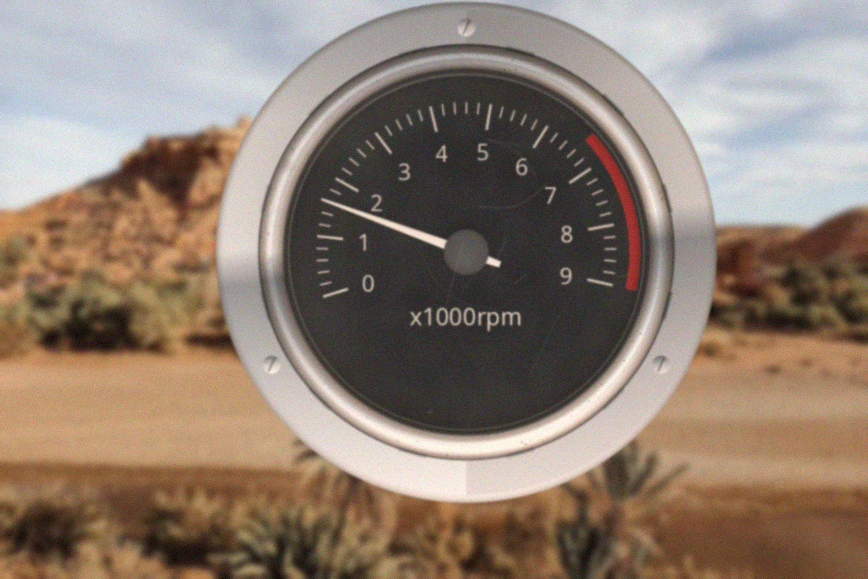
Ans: 1600 rpm
